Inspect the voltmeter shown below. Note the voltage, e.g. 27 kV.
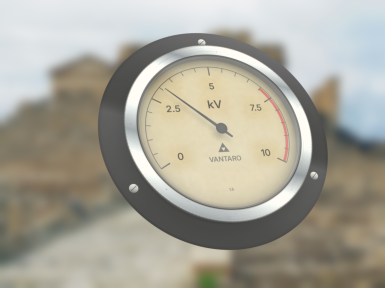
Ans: 3 kV
